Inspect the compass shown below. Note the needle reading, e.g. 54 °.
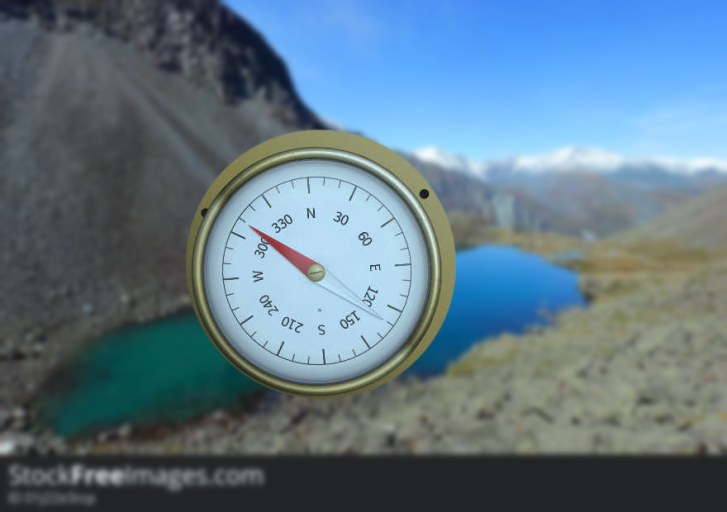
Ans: 310 °
